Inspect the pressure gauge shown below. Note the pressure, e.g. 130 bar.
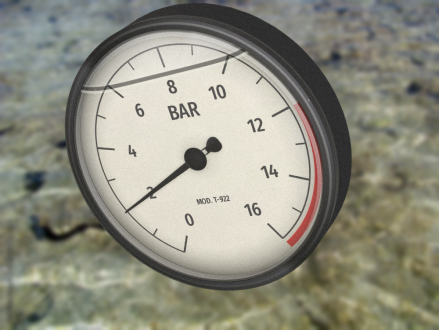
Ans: 2 bar
